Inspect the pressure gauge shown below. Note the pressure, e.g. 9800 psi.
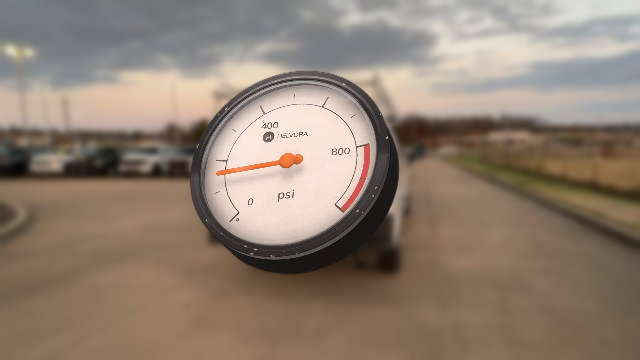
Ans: 150 psi
